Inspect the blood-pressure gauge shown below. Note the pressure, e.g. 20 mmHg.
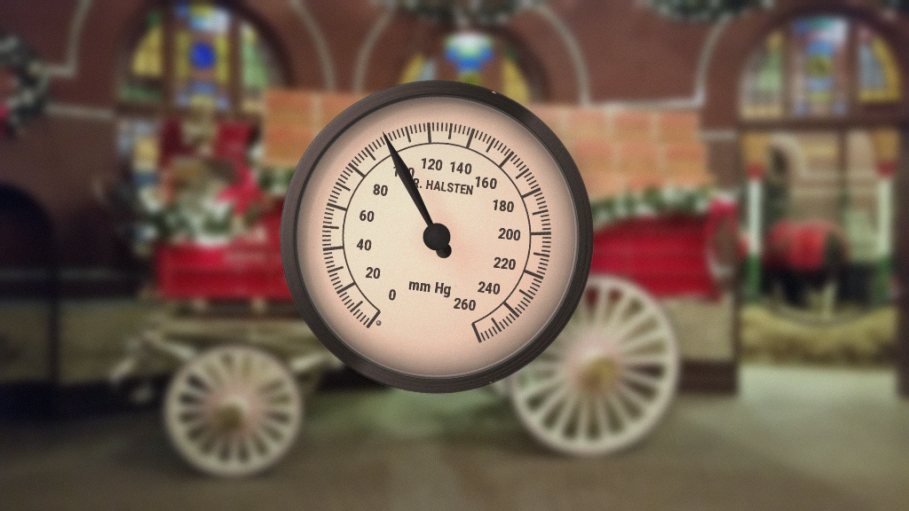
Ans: 100 mmHg
